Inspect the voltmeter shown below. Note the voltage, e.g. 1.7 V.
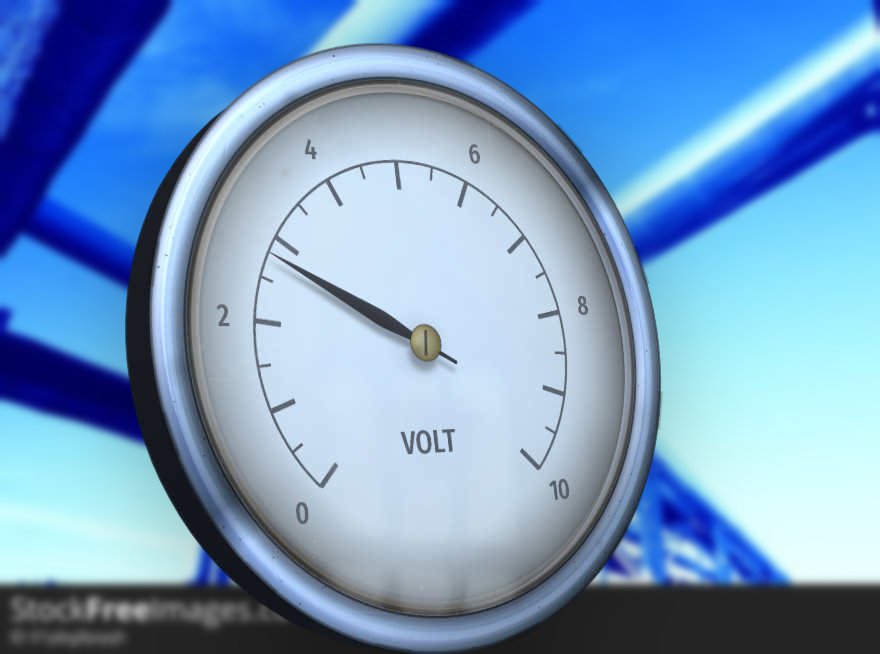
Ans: 2.75 V
